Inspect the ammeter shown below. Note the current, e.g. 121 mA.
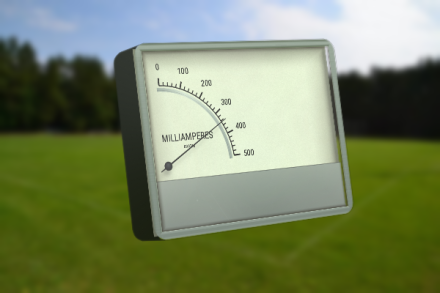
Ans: 340 mA
